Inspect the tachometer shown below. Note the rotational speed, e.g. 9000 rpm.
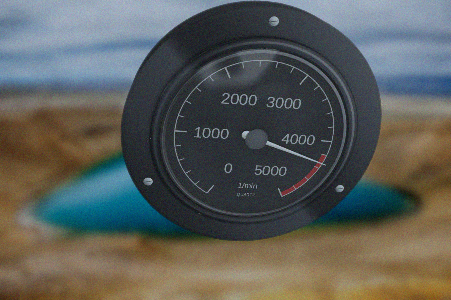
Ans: 4300 rpm
